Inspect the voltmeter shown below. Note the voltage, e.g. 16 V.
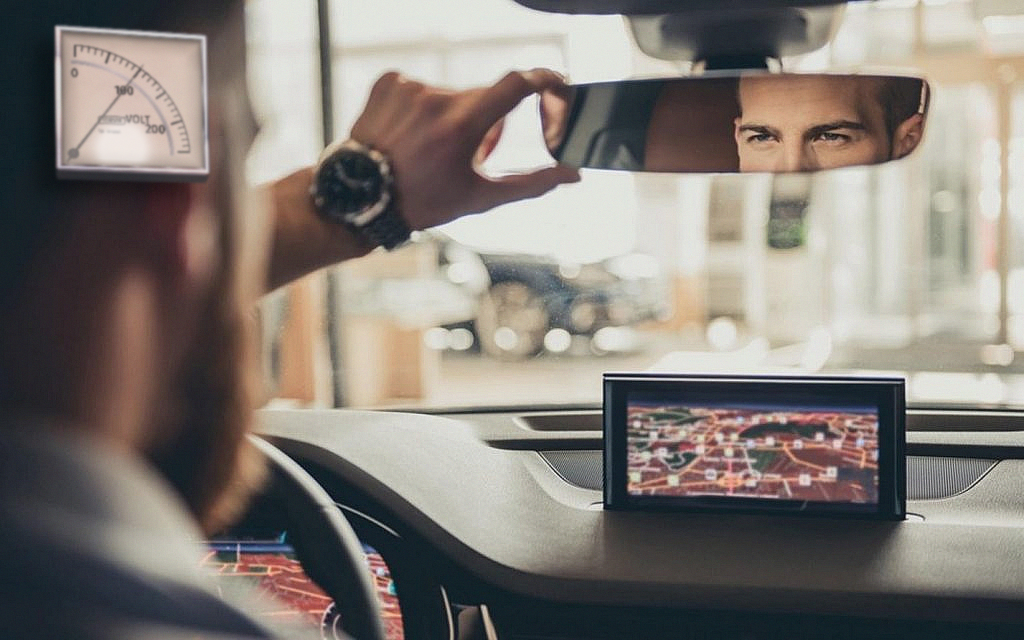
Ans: 100 V
